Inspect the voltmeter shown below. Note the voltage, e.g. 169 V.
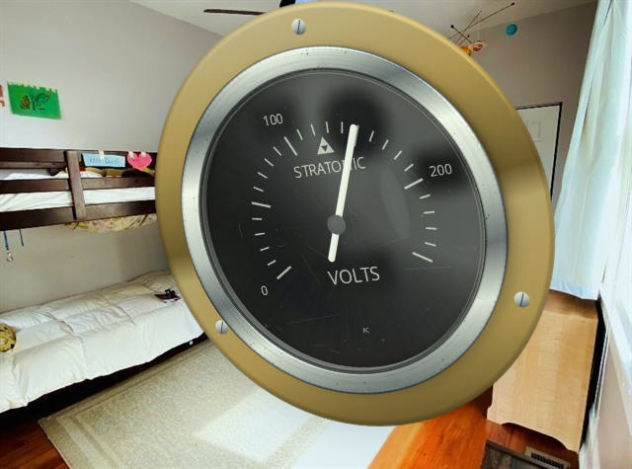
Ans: 150 V
